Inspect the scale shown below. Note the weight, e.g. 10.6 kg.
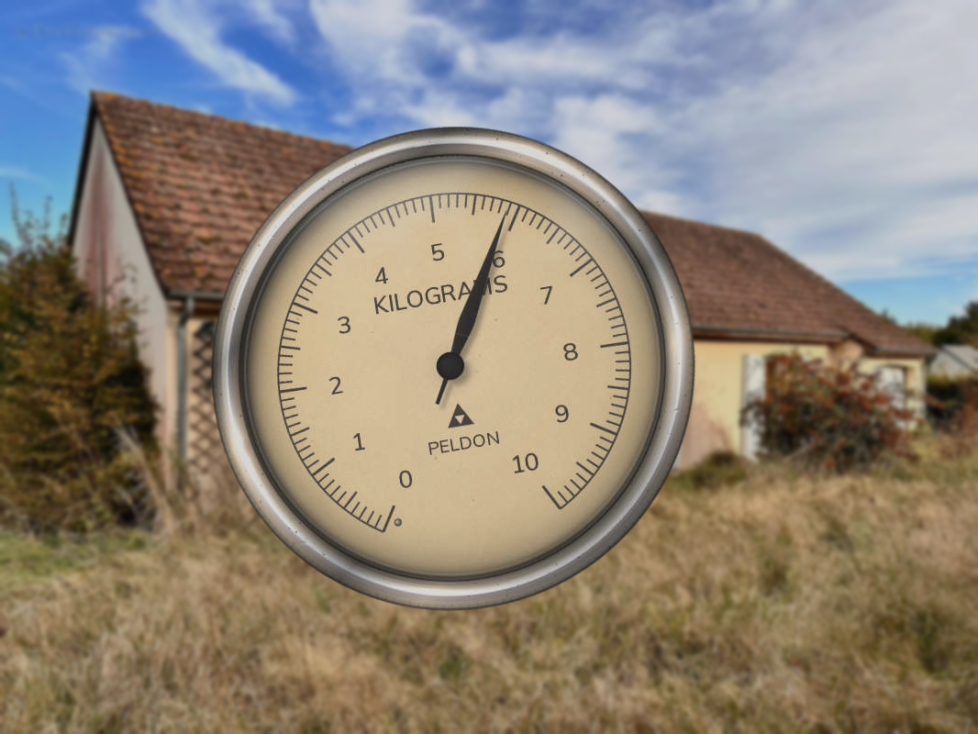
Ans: 5.9 kg
